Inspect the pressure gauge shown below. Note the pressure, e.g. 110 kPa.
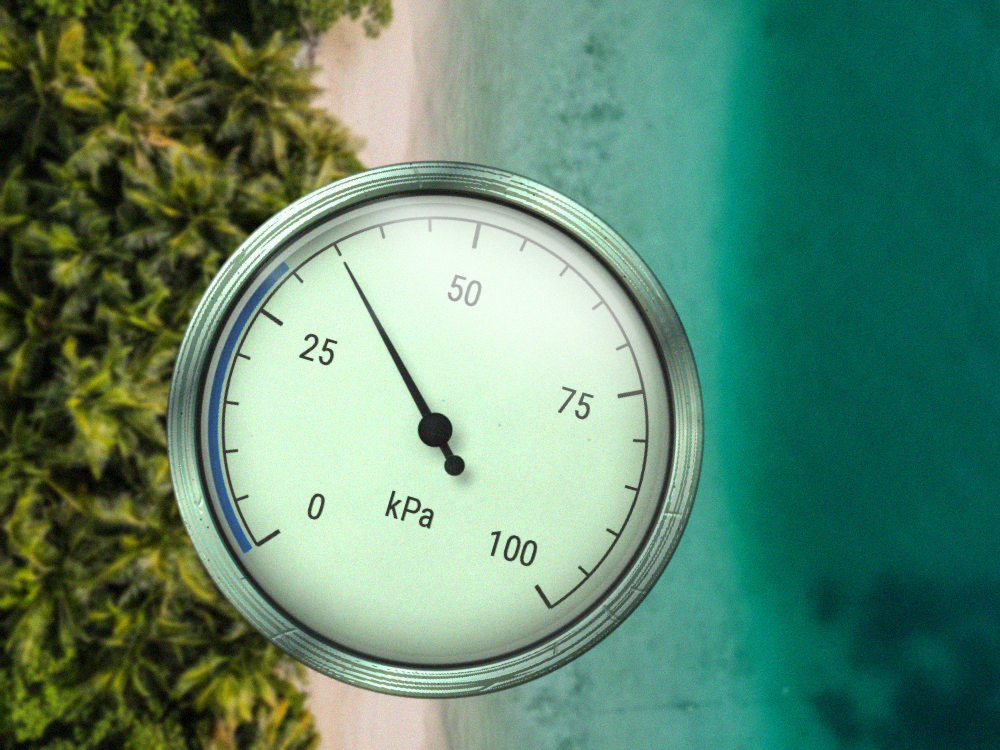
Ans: 35 kPa
